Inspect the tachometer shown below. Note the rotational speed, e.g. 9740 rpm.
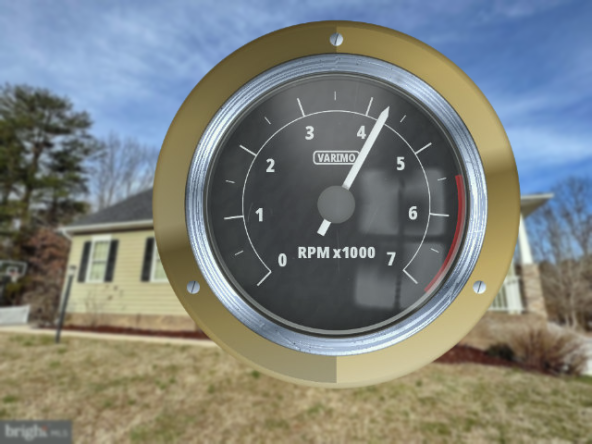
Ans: 4250 rpm
